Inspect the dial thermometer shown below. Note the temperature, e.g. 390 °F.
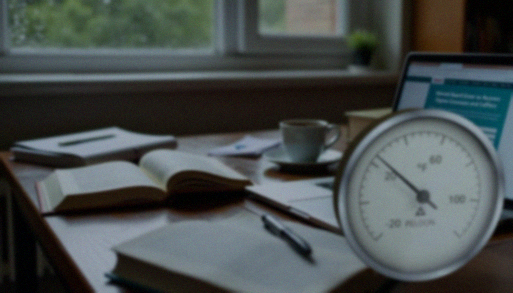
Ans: 24 °F
